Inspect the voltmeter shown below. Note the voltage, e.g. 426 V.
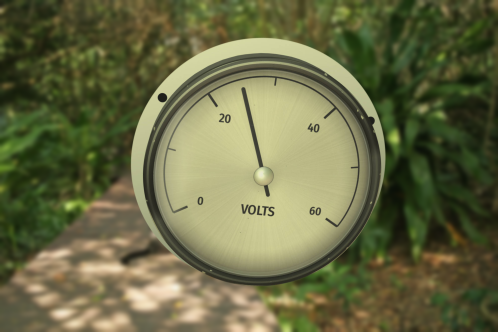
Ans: 25 V
